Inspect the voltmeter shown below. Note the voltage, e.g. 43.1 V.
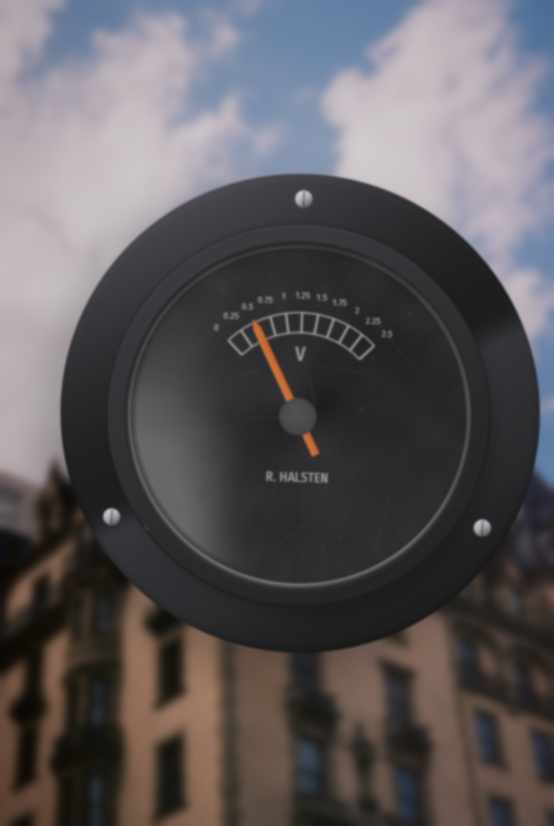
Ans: 0.5 V
